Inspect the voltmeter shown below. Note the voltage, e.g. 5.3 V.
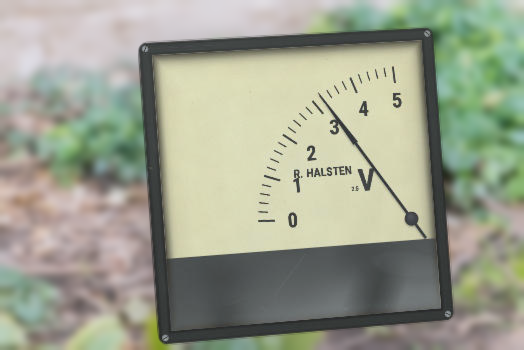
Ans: 3.2 V
